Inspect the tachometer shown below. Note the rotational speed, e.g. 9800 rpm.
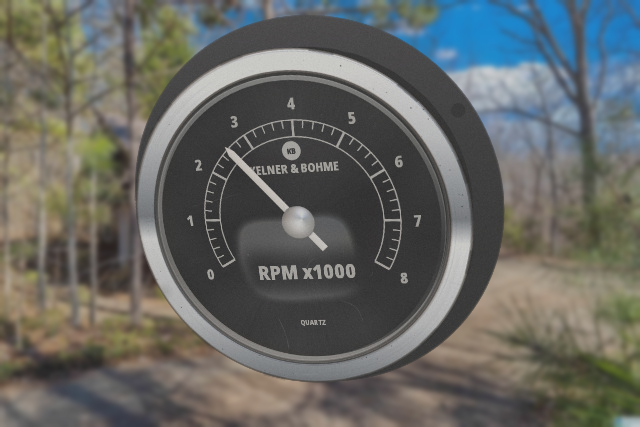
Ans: 2600 rpm
